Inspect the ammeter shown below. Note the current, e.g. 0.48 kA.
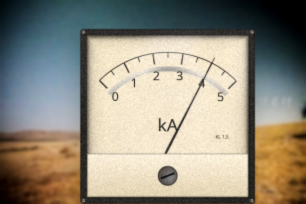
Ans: 4 kA
